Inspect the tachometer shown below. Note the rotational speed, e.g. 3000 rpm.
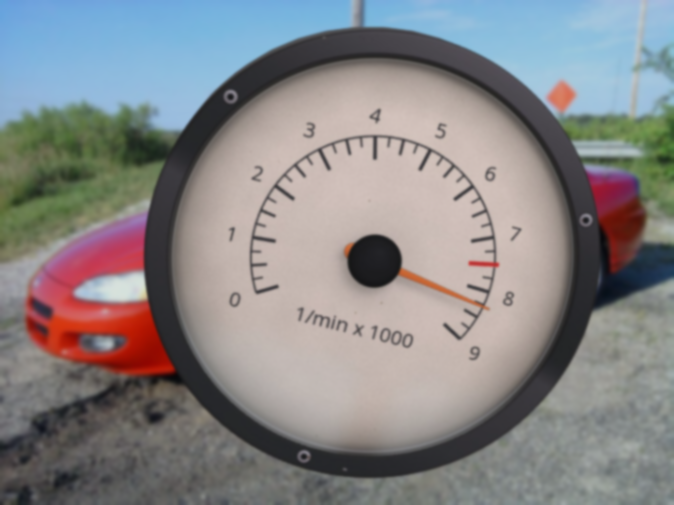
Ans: 8250 rpm
